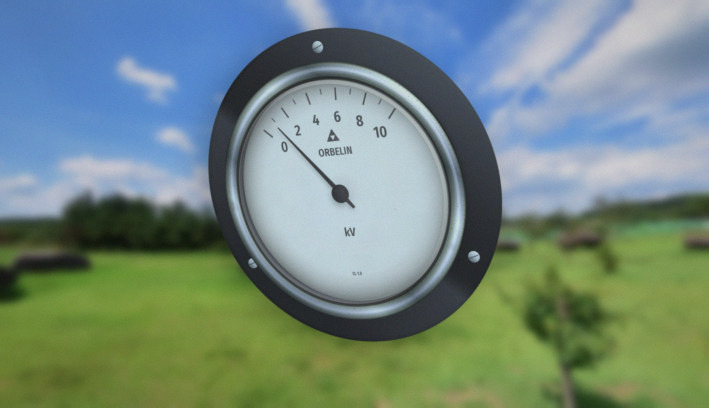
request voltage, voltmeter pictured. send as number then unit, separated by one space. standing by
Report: 1 kV
